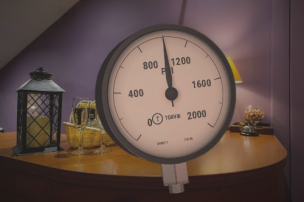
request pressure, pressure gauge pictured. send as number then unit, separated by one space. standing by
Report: 1000 psi
